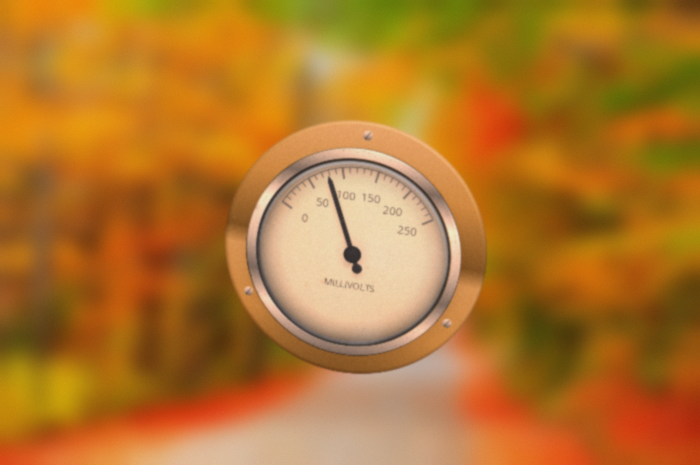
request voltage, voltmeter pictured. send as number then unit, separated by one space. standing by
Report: 80 mV
